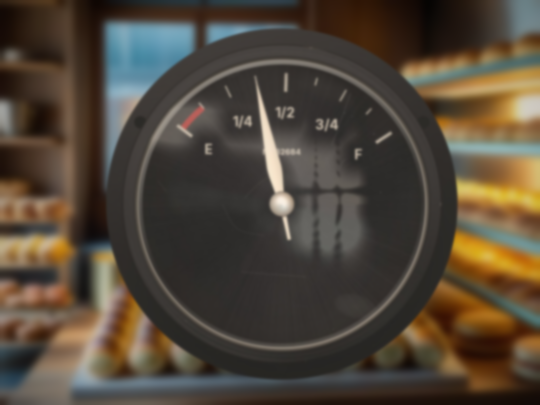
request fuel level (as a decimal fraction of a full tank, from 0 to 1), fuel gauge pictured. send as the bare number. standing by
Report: 0.375
